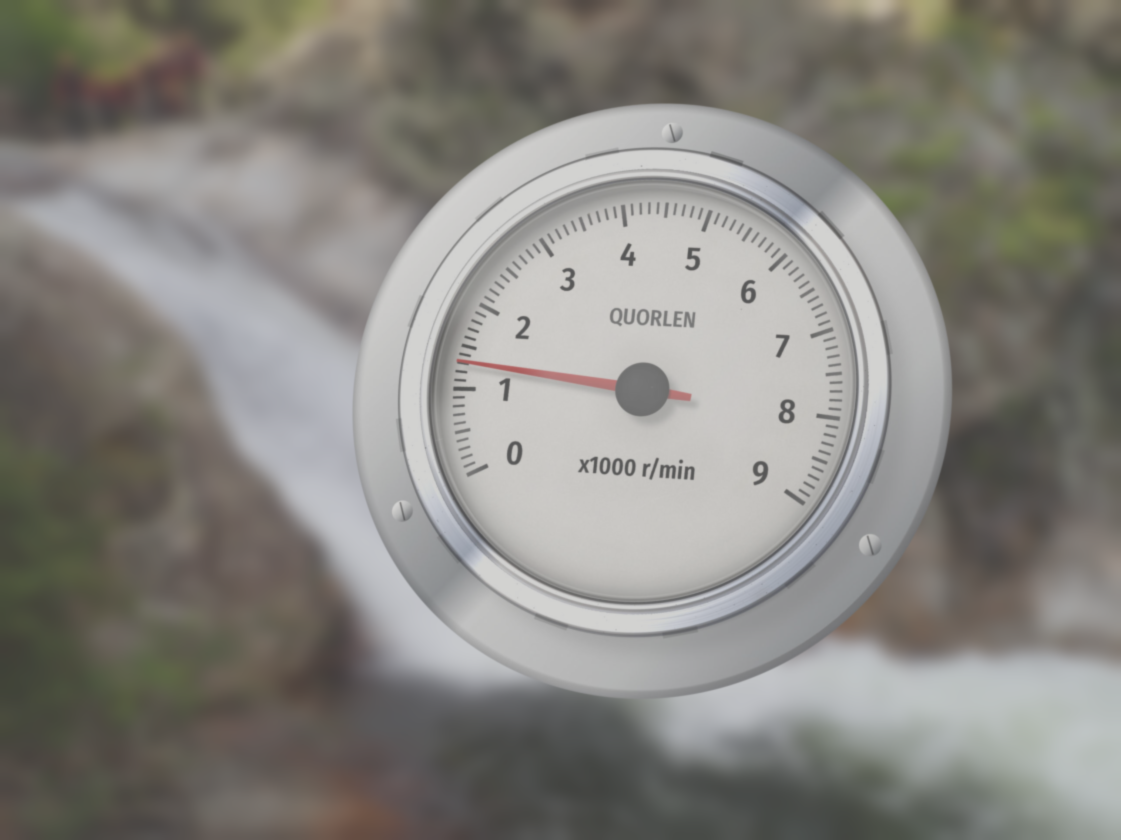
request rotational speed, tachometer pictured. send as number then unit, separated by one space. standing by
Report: 1300 rpm
